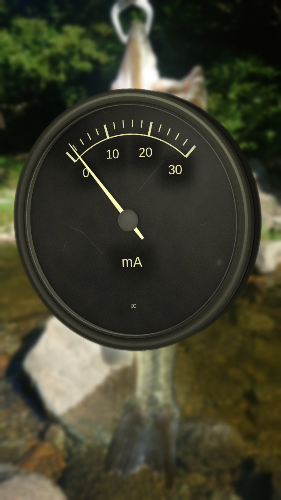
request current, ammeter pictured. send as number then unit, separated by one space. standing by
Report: 2 mA
